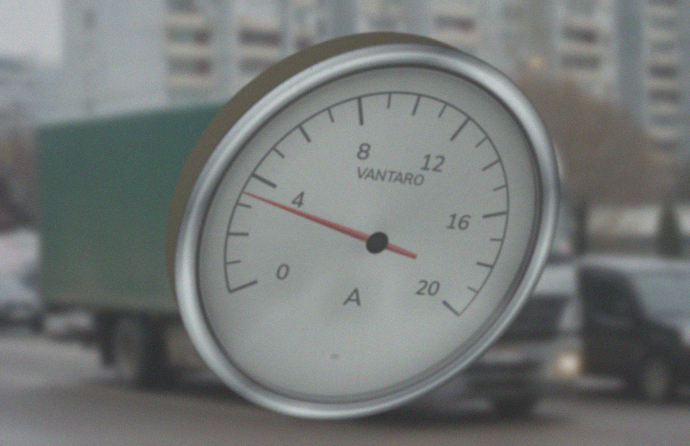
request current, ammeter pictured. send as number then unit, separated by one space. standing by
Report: 3.5 A
